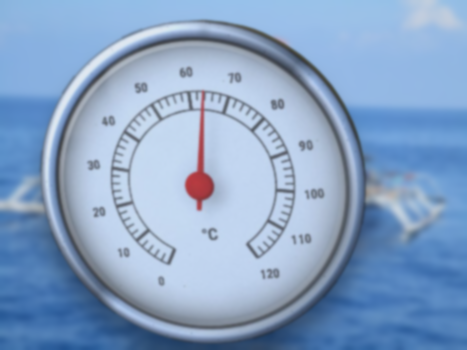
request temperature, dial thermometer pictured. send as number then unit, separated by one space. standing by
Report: 64 °C
